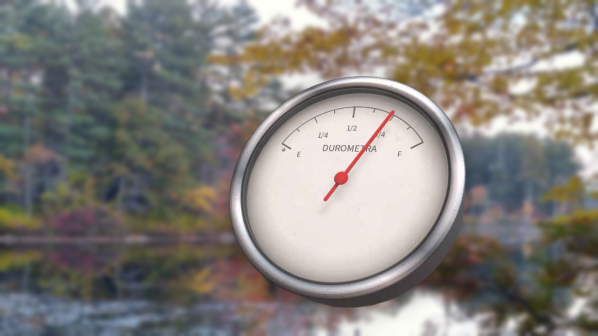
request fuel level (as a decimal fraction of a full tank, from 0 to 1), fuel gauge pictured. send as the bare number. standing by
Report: 0.75
